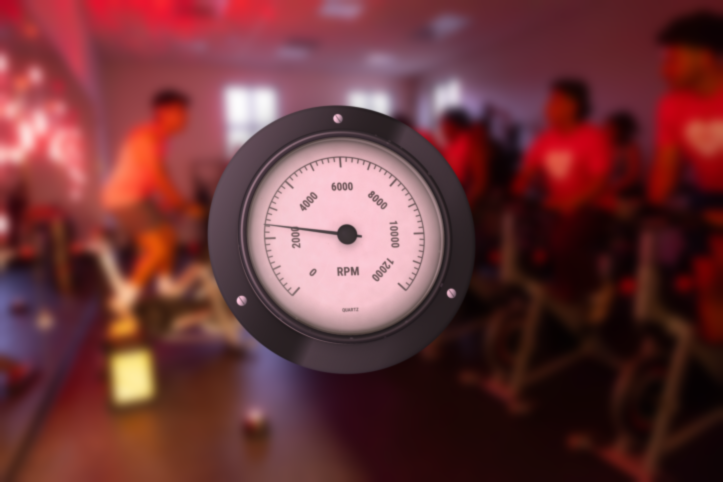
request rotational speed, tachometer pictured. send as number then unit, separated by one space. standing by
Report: 2400 rpm
